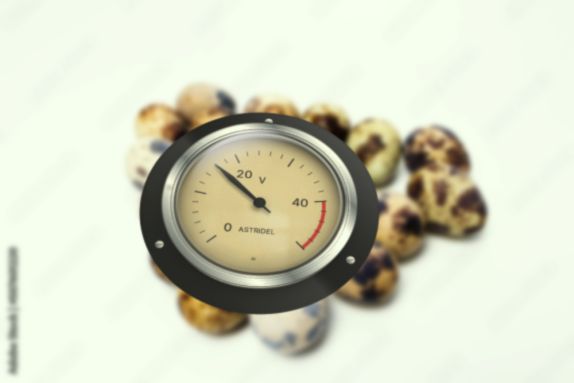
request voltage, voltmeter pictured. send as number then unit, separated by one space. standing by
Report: 16 V
